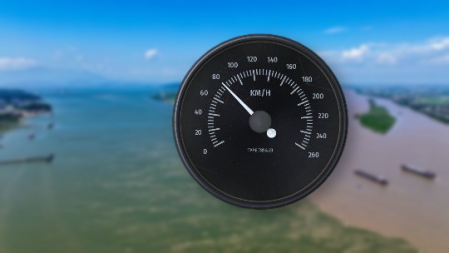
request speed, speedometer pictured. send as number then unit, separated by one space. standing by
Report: 80 km/h
